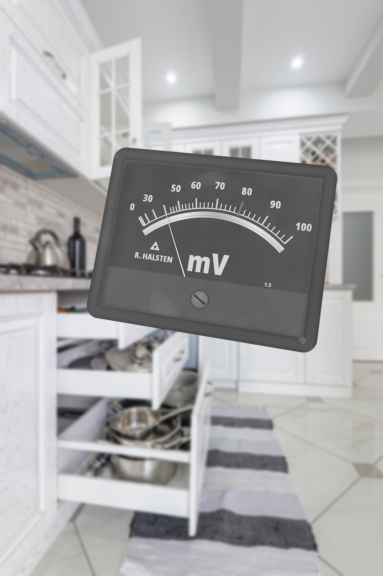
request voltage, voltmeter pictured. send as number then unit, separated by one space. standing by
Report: 40 mV
